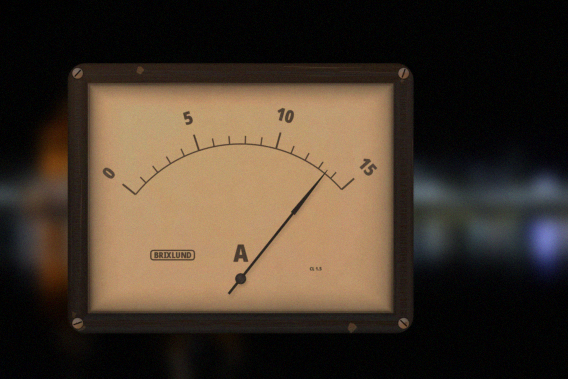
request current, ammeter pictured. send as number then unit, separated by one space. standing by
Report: 13.5 A
